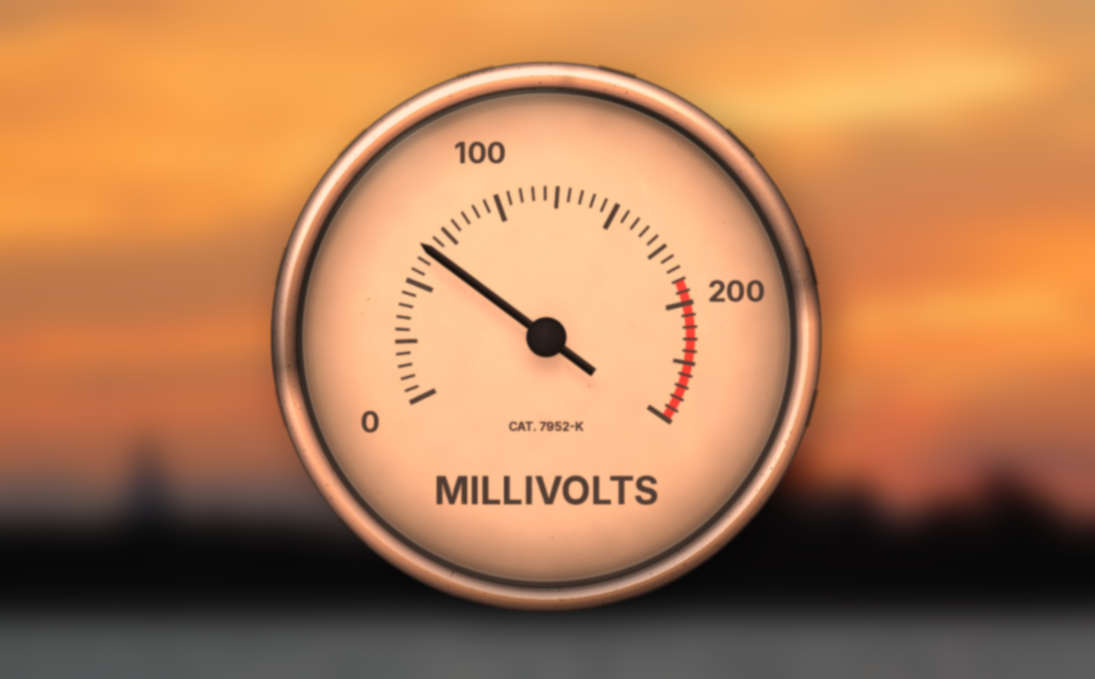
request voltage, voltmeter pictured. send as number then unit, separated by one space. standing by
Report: 65 mV
